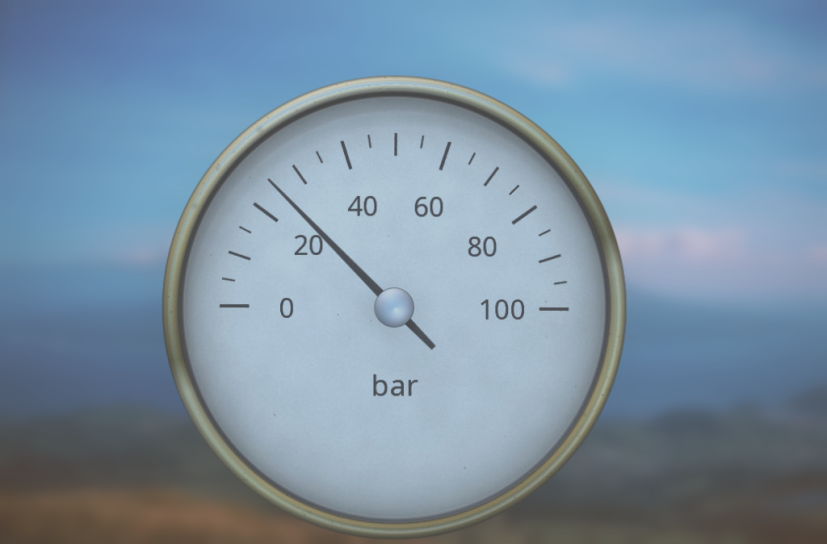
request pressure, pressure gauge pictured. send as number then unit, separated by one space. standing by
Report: 25 bar
